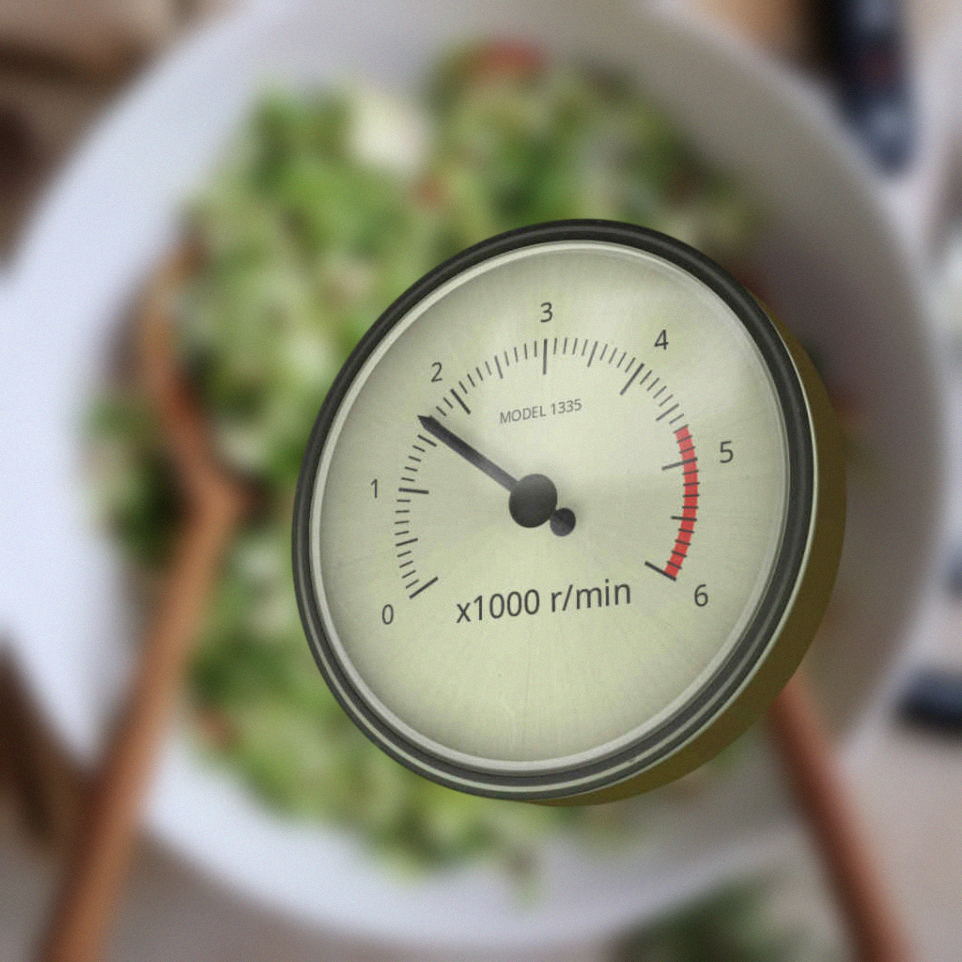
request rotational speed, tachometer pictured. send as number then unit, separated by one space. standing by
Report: 1650 rpm
